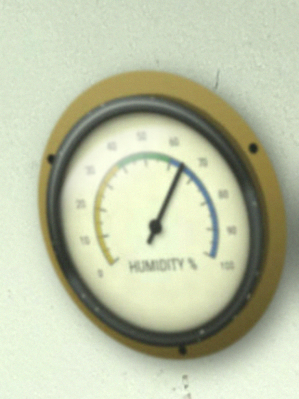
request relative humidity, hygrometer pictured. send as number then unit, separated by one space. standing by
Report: 65 %
